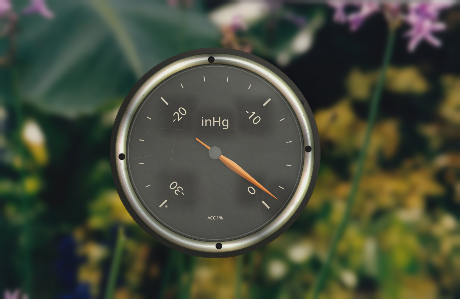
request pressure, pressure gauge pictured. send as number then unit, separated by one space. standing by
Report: -1 inHg
